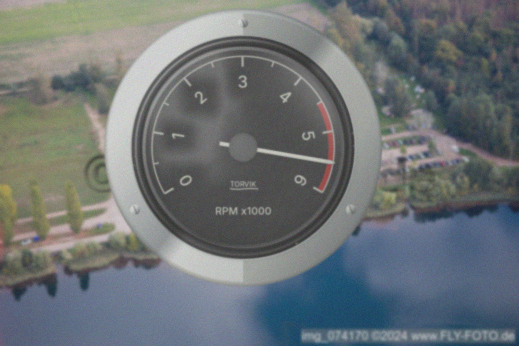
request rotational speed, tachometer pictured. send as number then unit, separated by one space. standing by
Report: 5500 rpm
